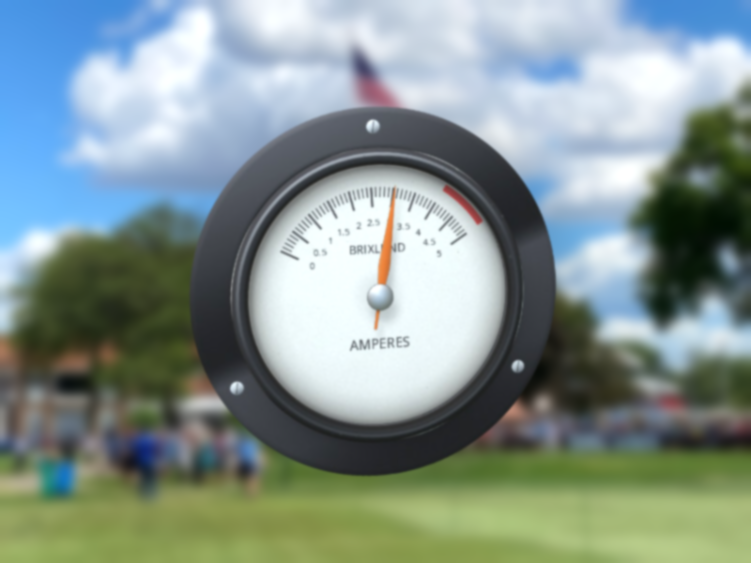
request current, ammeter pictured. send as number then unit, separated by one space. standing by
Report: 3 A
